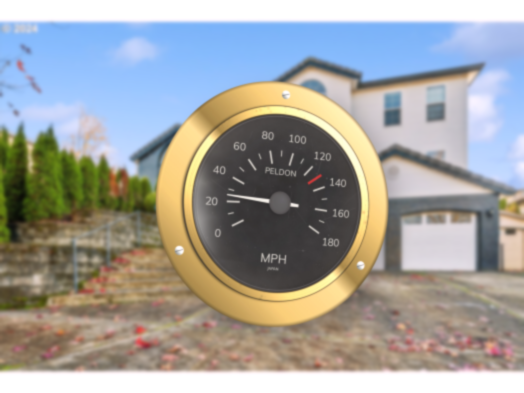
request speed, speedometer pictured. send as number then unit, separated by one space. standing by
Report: 25 mph
